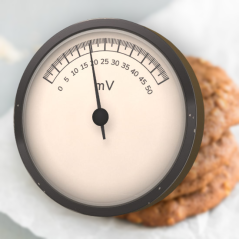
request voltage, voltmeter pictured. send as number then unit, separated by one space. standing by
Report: 20 mV
